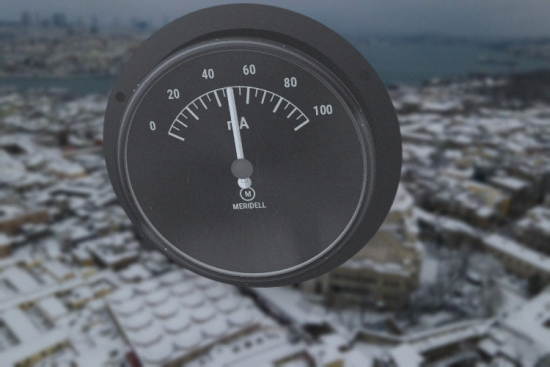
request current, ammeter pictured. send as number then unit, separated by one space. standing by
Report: 50 mA
